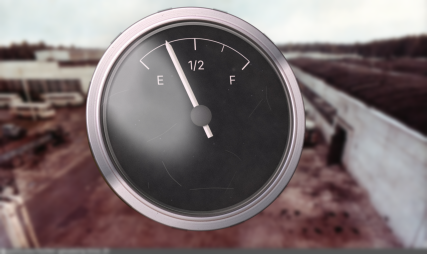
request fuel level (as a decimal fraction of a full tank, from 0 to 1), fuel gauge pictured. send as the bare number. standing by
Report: 0.25
